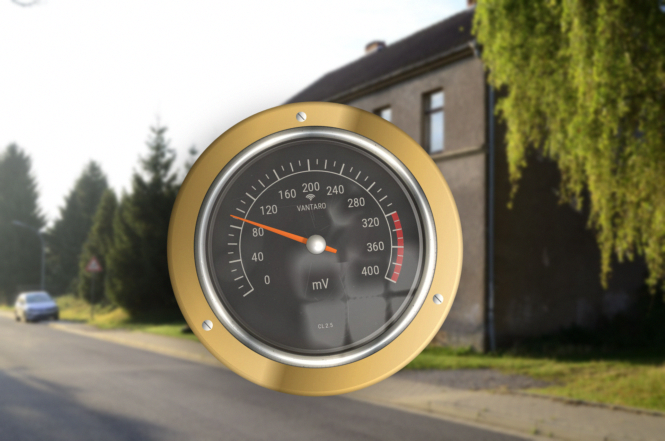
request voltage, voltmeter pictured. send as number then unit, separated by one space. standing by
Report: 90 mV
